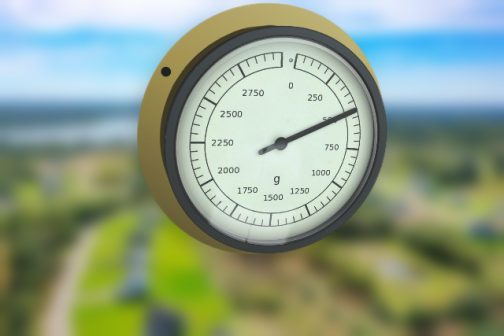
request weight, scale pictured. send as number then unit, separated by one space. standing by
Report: 500 g
